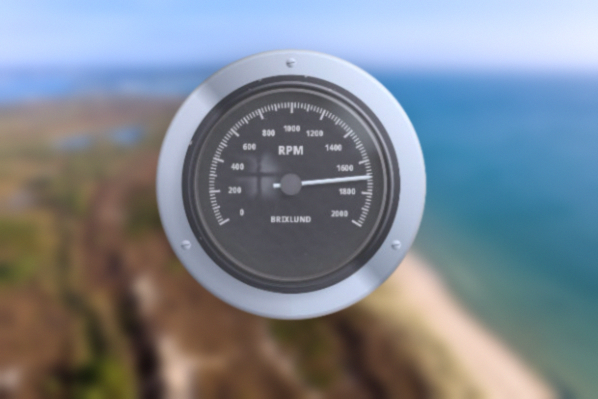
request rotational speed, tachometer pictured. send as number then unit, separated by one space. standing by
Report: 1700 rpm
